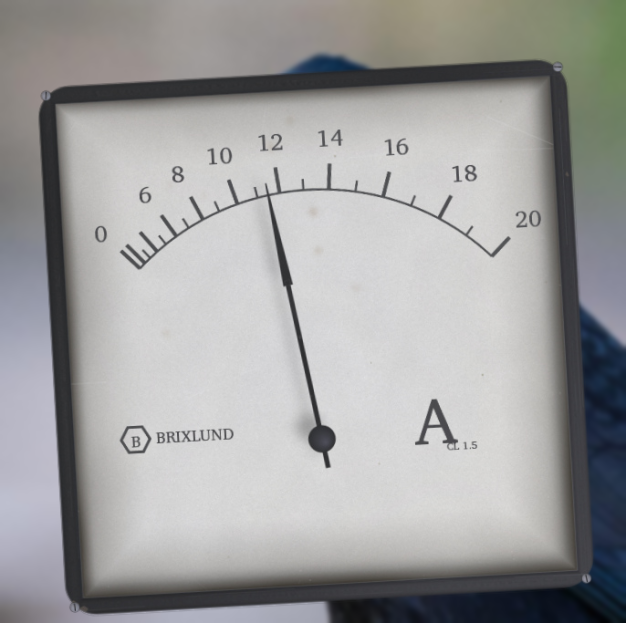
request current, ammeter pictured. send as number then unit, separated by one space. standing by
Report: 11.5 A
